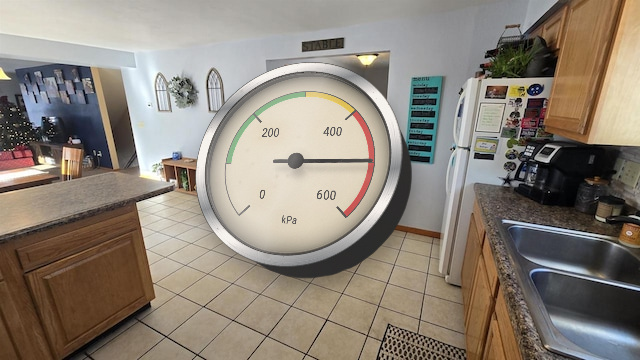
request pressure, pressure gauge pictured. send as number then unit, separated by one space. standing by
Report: 500 kPa
